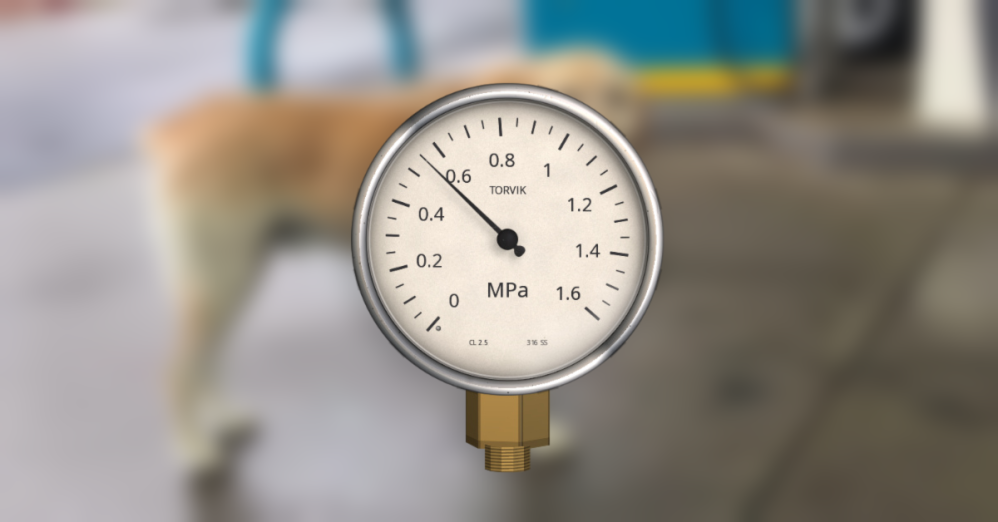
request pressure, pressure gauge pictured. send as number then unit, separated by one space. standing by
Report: 0.55 MPa
